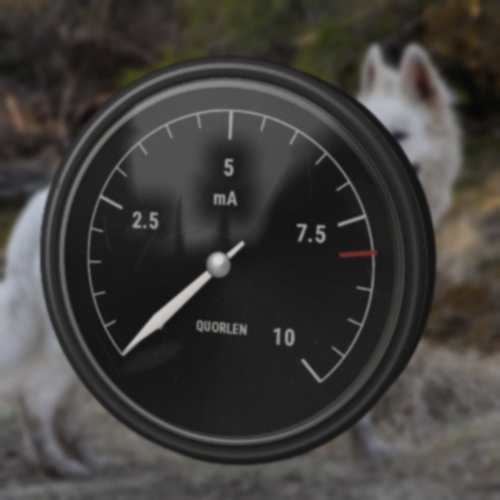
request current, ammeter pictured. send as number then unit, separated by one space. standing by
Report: 0 mA
